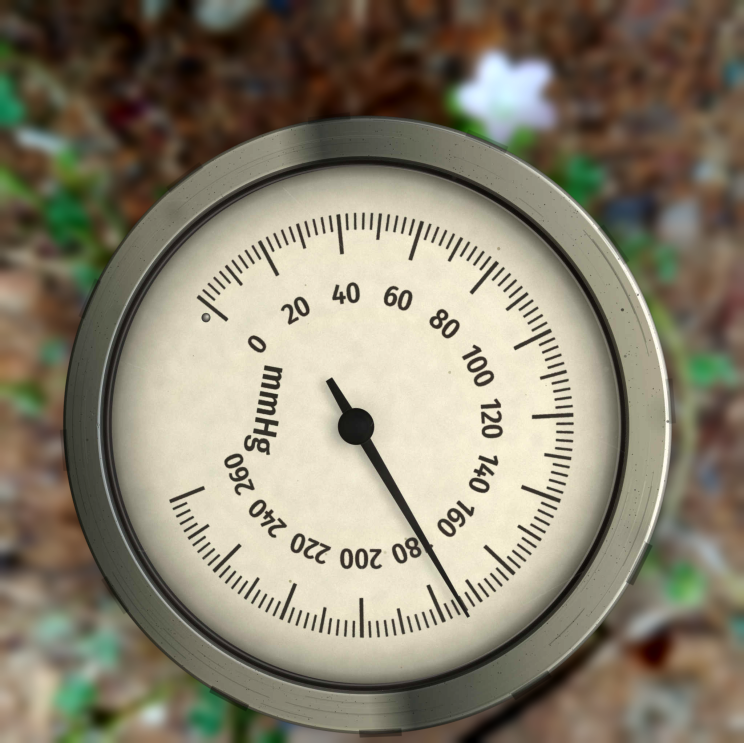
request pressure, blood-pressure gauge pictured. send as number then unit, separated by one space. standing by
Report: 174 mmHg
